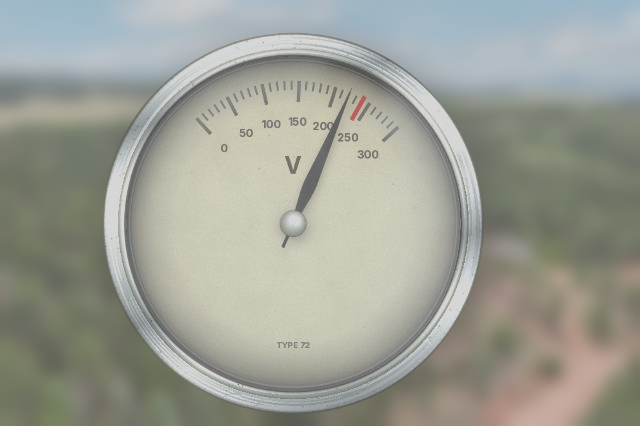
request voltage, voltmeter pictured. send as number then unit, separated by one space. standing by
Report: 220 V
